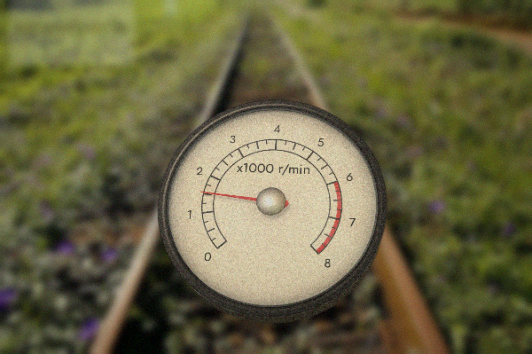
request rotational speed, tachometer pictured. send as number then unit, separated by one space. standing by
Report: 1500 rpm
